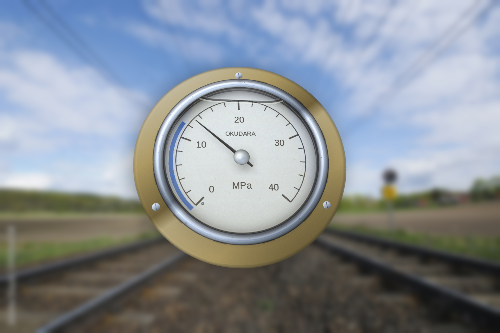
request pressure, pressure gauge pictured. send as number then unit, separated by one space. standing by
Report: 13 MPa
